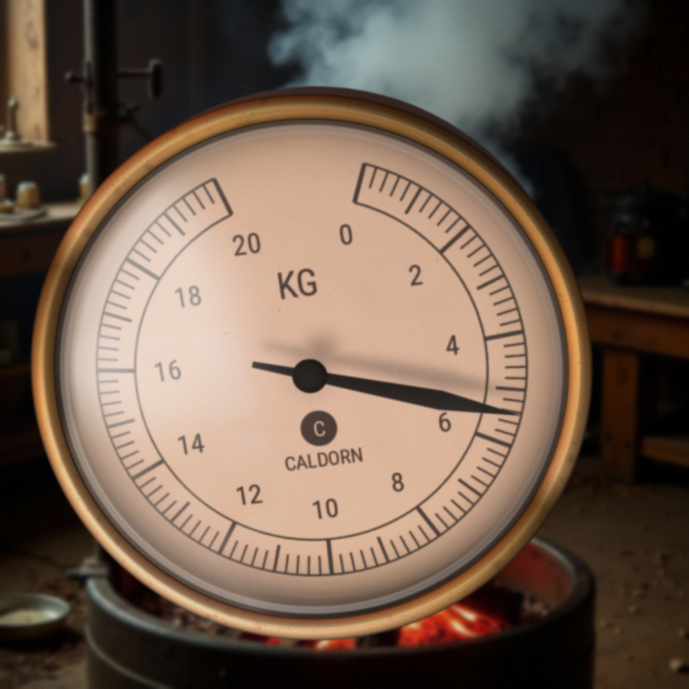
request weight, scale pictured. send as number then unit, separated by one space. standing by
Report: 5.4 kg
